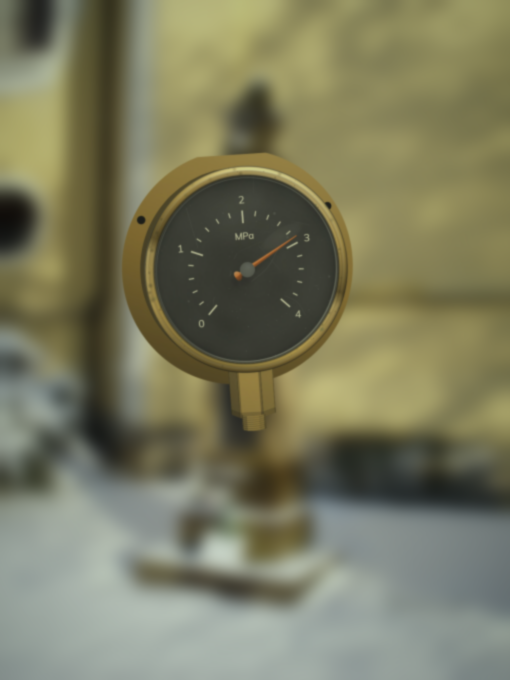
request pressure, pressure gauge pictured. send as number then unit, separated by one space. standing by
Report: 2.9 MPa
